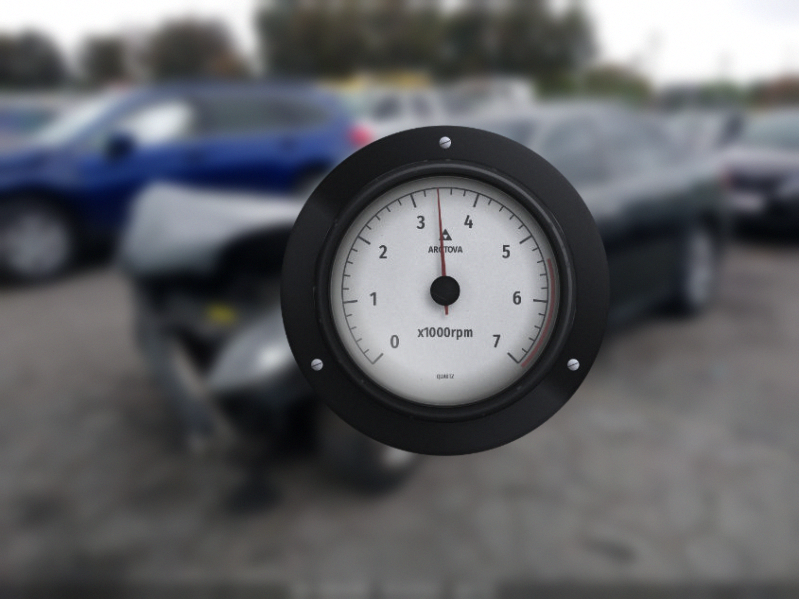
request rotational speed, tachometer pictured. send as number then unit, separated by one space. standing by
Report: 3400 rpm
